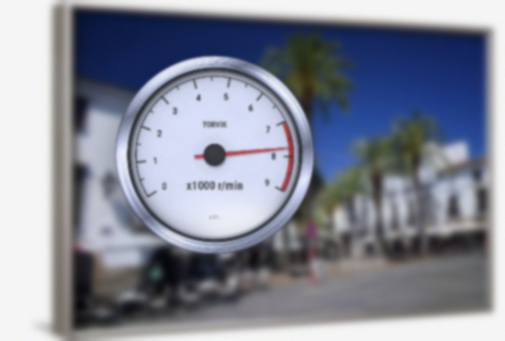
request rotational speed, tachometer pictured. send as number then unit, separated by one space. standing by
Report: 7750 rpm
